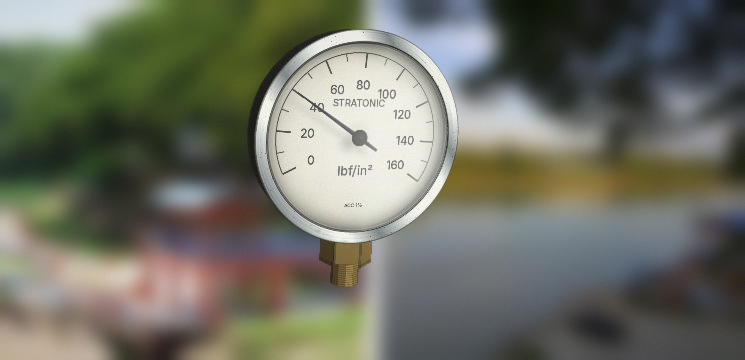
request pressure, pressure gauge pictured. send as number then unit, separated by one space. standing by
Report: 40 psi
